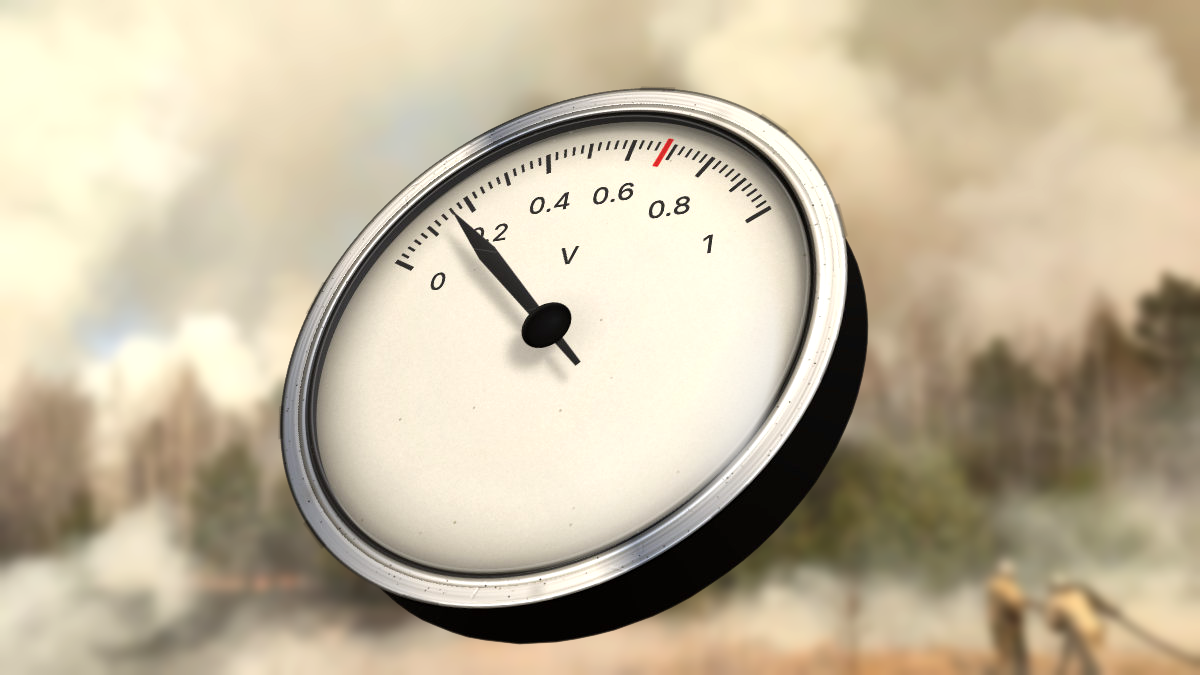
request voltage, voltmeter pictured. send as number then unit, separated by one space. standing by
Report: 0.16 V
